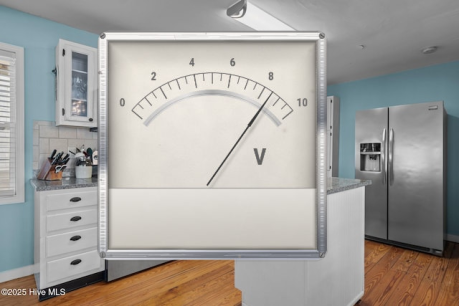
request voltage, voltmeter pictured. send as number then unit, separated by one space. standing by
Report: 8.5 V
